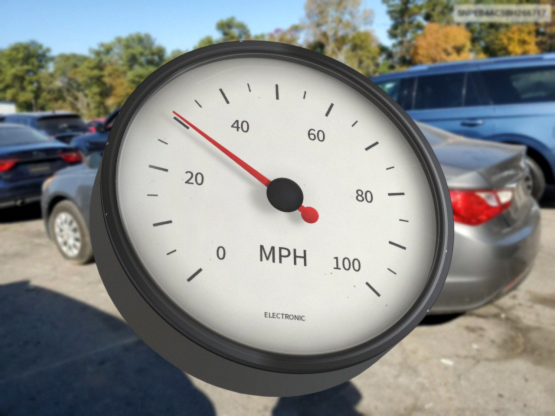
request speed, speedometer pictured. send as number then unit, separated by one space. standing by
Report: 30 mph
